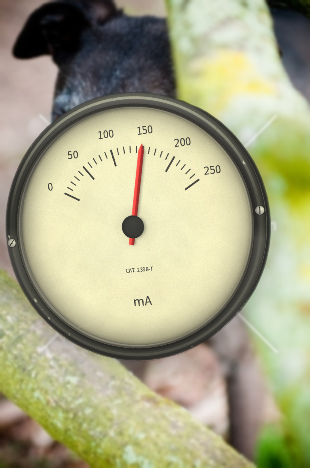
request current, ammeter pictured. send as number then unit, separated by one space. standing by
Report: 150 mA
